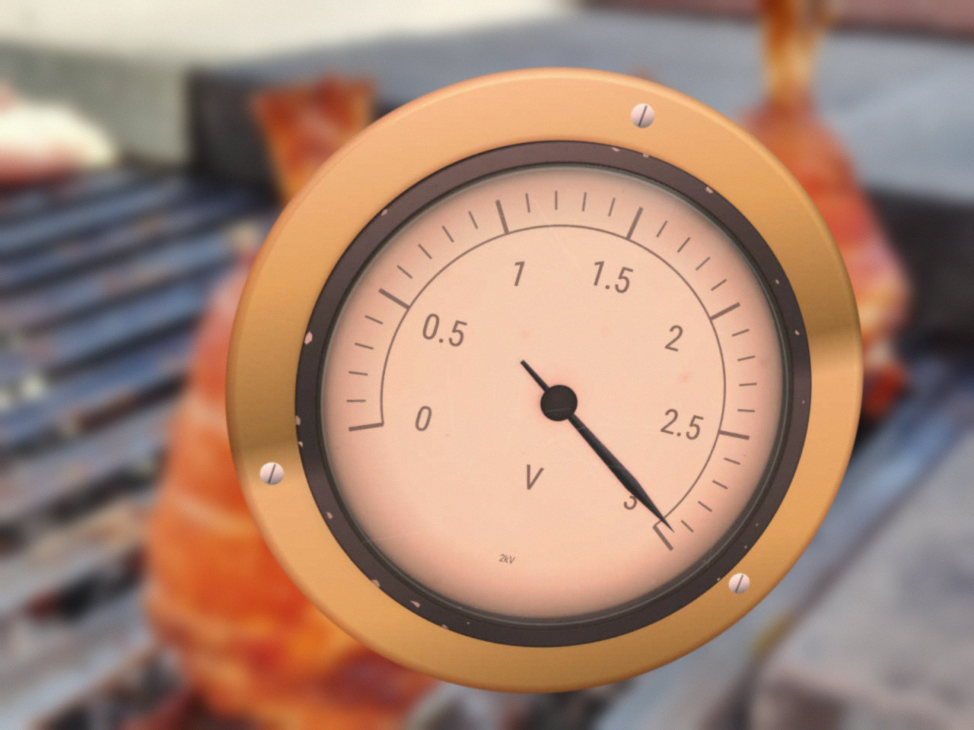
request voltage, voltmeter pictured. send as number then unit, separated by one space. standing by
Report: 2.95 V
